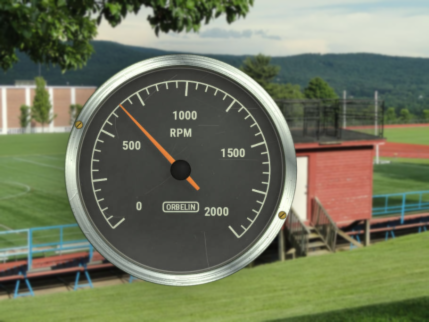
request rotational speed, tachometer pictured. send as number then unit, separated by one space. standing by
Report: 650 rpm
